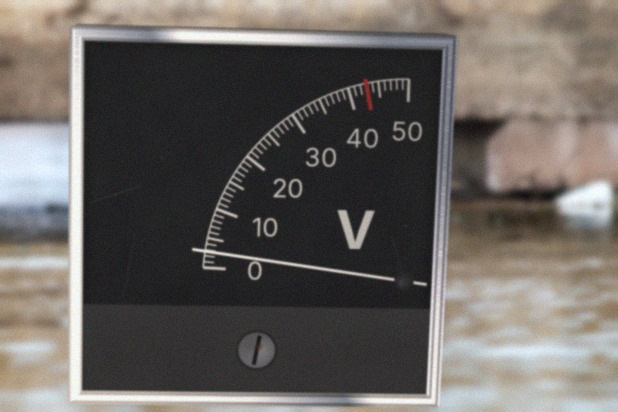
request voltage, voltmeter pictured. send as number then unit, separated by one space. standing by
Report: 3 V
